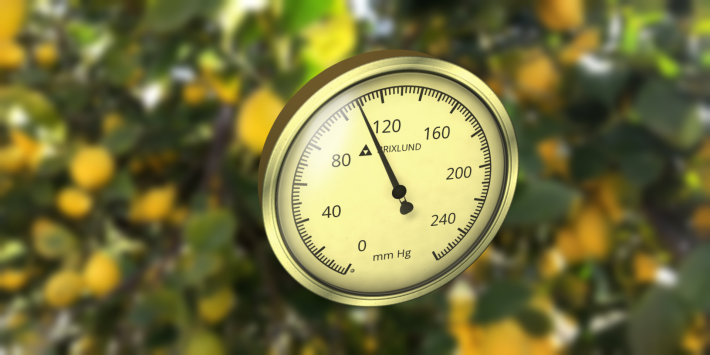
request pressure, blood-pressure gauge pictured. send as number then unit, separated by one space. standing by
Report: 108 mmHg
